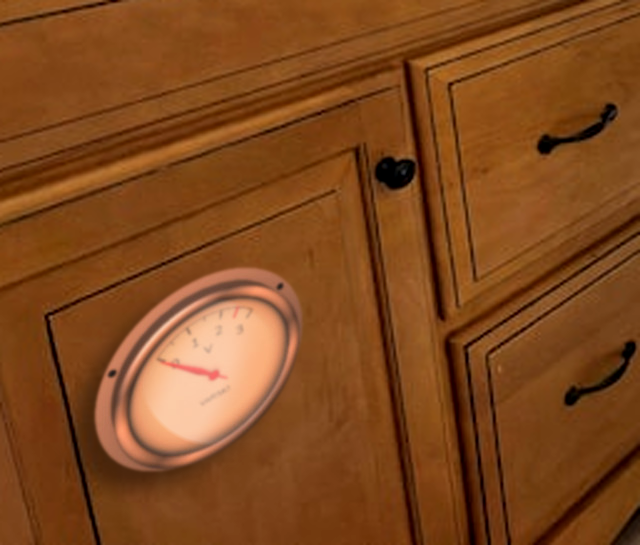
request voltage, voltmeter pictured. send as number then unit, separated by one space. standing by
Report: 0 V
